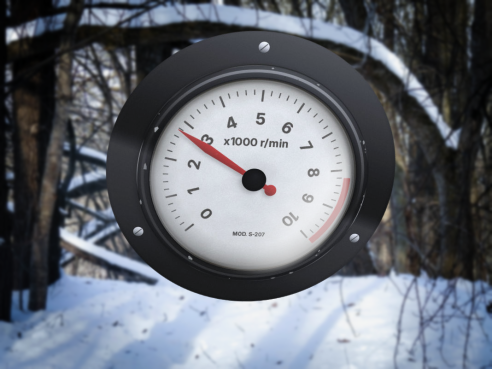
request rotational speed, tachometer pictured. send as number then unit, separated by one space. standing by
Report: 2800 rpm
